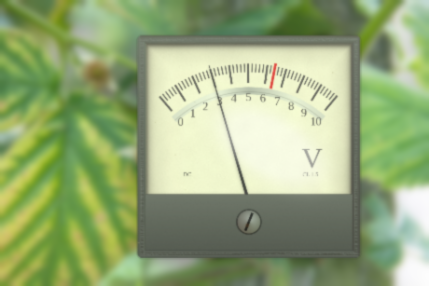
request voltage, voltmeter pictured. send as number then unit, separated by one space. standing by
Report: 3 V
